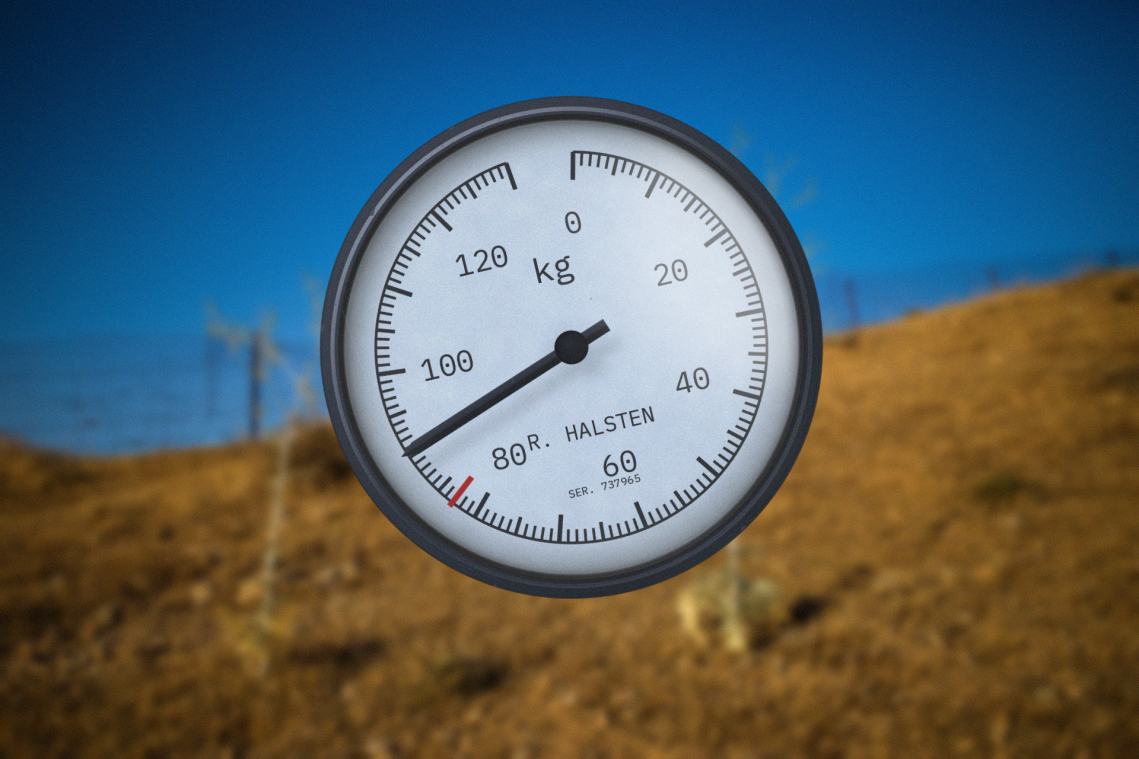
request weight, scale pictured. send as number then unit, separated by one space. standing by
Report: 90.5 kg
